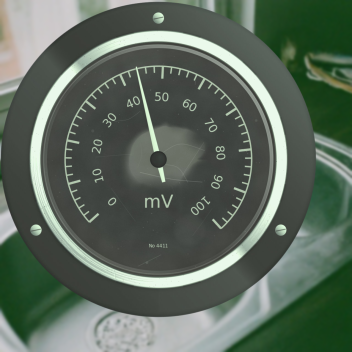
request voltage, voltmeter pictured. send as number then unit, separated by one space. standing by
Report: 44 mV
